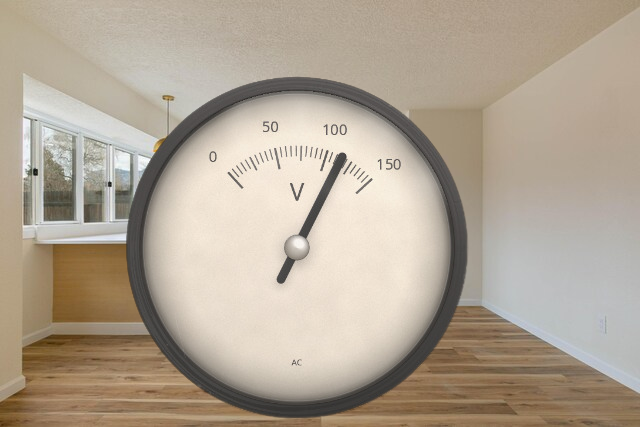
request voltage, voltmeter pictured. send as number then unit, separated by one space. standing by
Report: 115 V
